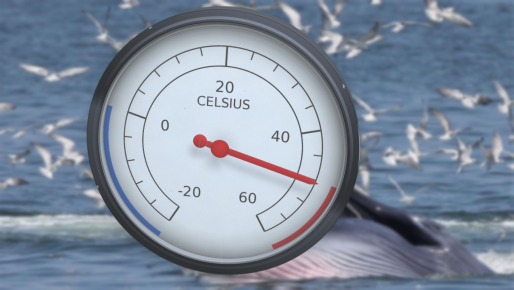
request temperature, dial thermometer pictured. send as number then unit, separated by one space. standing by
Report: 48 °C
